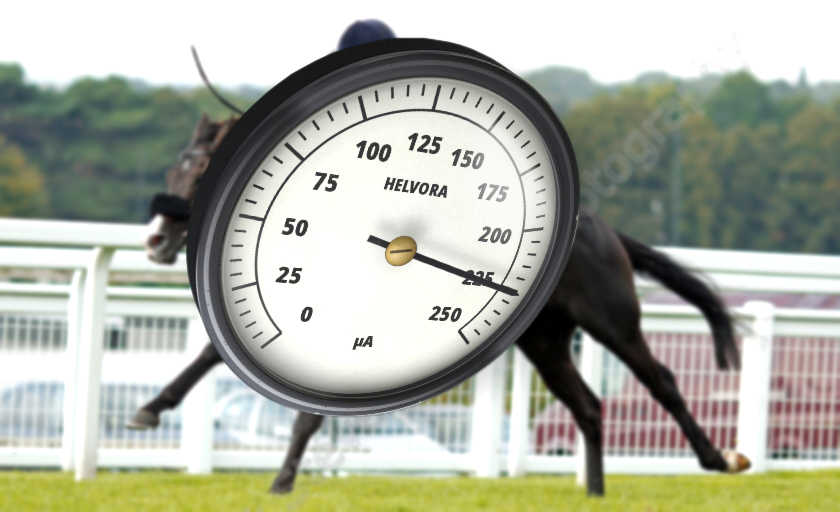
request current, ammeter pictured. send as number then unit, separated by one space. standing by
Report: 225 µA
